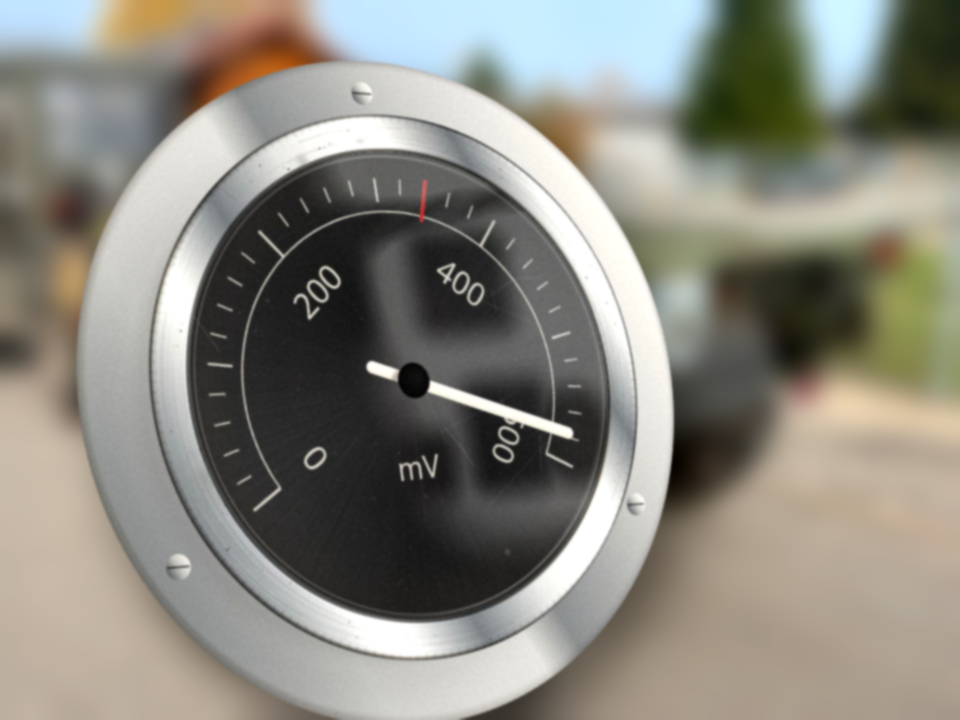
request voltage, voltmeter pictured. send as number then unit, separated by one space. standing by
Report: 580 mV
